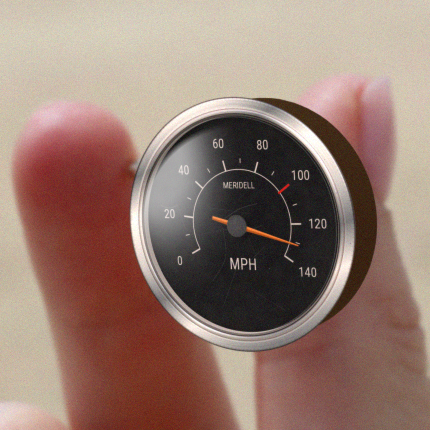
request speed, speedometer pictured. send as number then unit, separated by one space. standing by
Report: 130 mph
